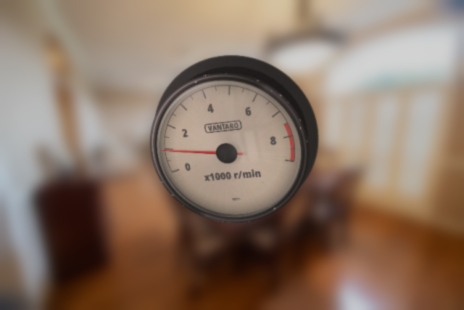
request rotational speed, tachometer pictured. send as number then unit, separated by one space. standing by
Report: 1000 rpm
